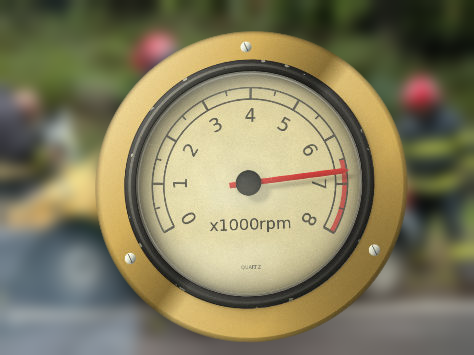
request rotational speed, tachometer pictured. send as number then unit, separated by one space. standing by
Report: 6750 rpm
